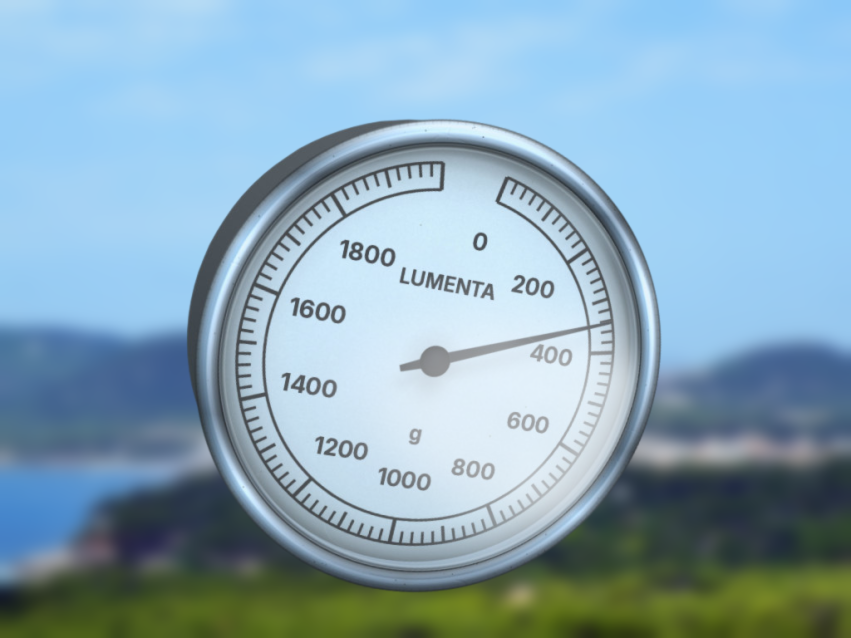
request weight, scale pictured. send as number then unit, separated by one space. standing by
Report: 340 g
